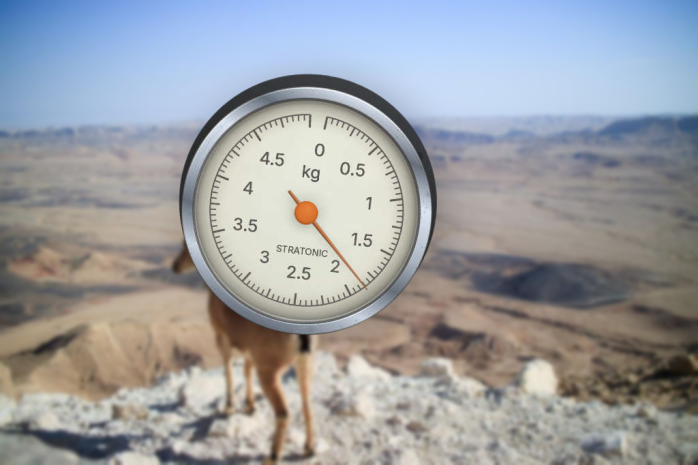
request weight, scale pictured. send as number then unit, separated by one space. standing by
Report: 1.85 kg
